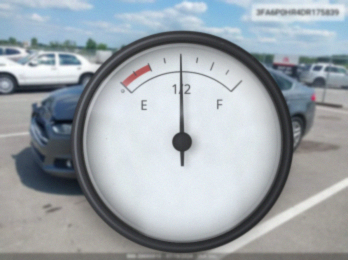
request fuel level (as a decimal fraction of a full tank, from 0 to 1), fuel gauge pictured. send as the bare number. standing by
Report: 0.5
